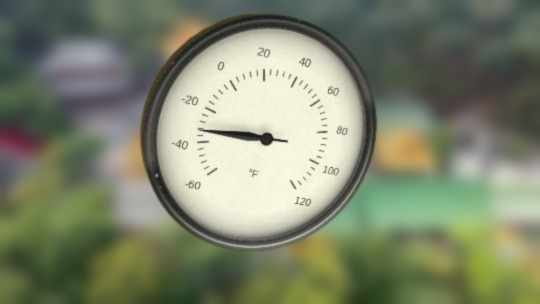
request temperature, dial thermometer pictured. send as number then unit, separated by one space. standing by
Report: -32 °F
